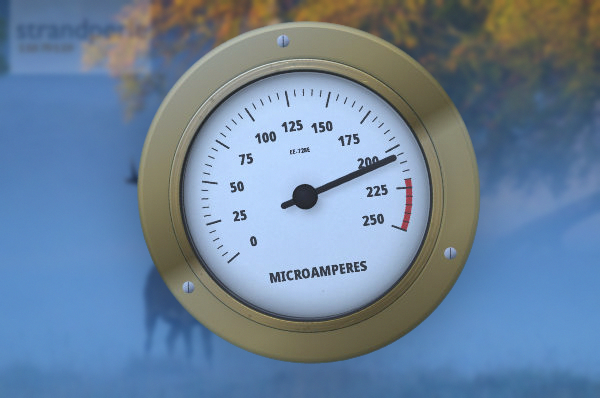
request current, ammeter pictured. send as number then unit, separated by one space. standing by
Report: 205 µA
